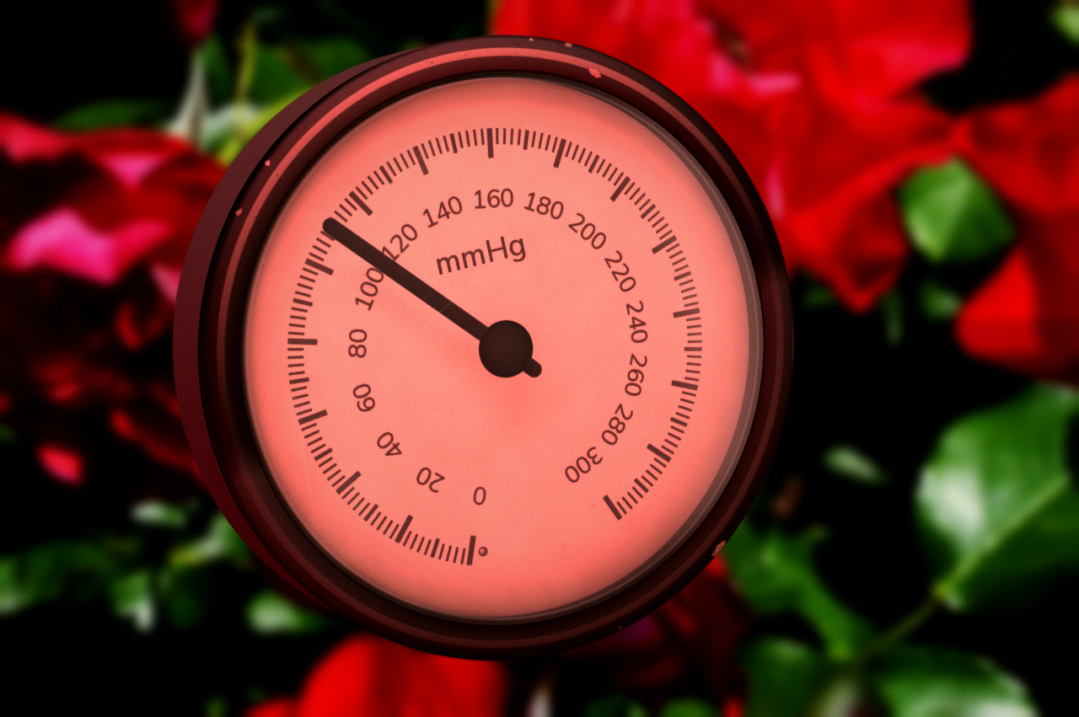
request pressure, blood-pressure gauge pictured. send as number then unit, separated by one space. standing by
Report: 110 mmHg
